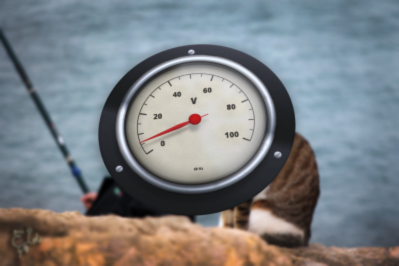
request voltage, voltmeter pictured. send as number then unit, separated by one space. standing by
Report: 5 V
